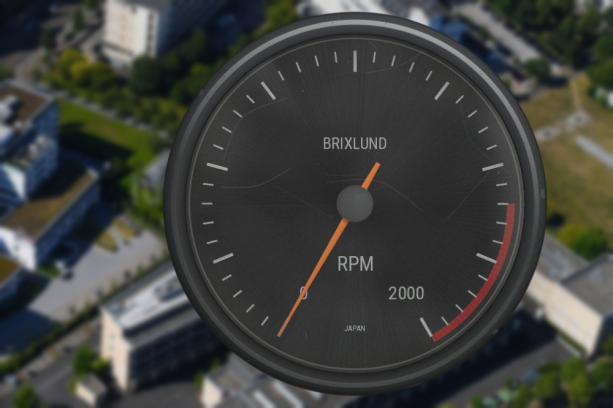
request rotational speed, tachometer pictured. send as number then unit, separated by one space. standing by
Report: 0 rpm
